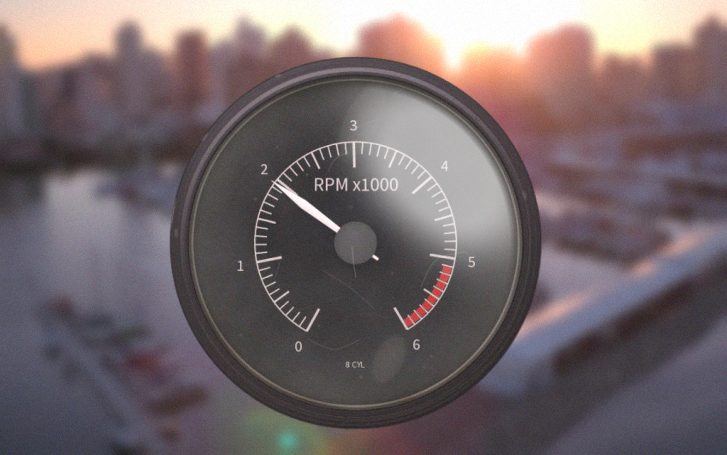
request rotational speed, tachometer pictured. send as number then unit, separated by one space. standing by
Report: 1950 rpm
